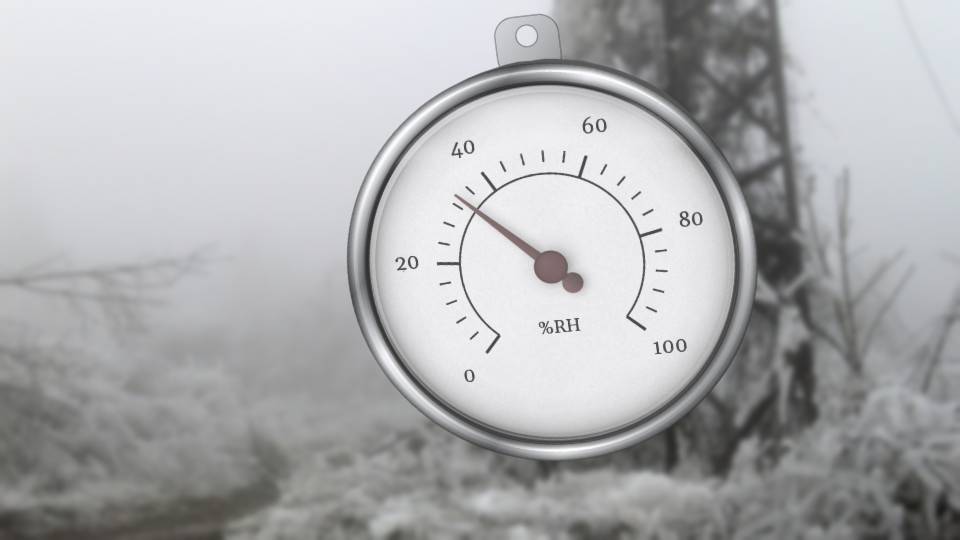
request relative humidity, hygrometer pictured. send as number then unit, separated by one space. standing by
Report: 34 %
